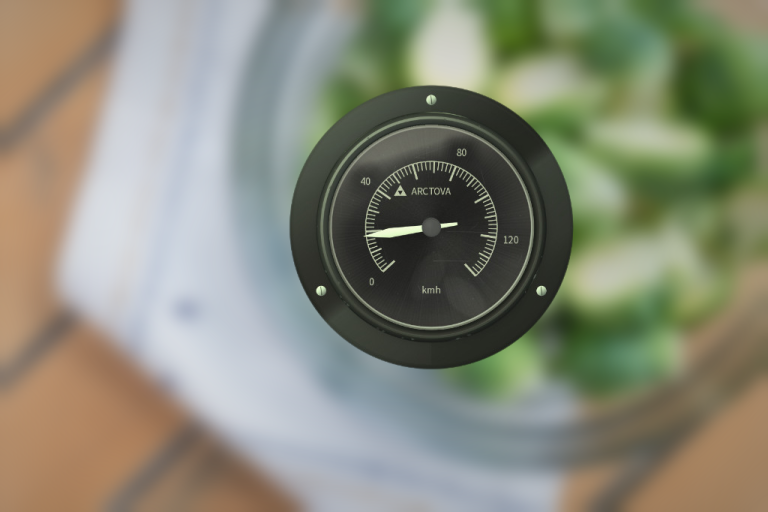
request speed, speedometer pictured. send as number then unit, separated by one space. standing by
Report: 18 km/h
